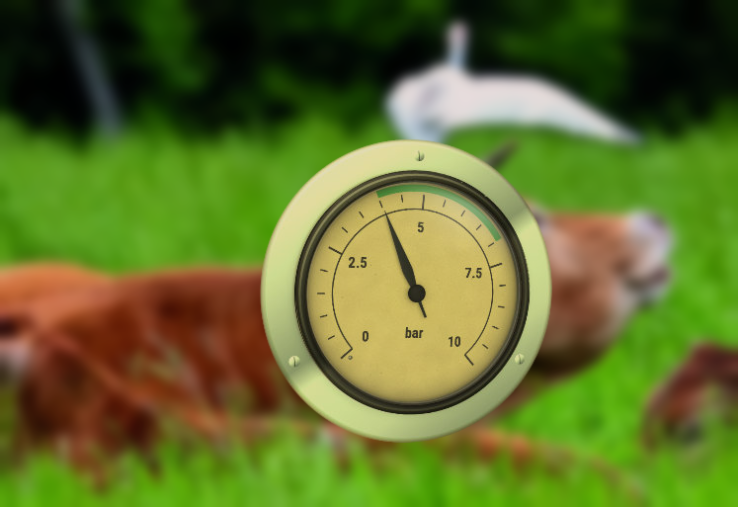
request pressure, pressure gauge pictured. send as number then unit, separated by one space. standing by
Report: 4 bar
